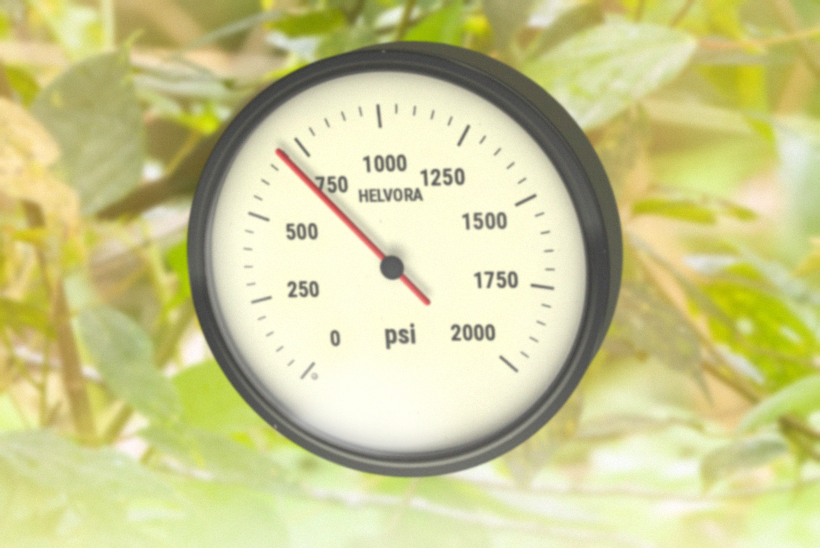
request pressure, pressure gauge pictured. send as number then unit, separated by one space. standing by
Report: 700 psi
